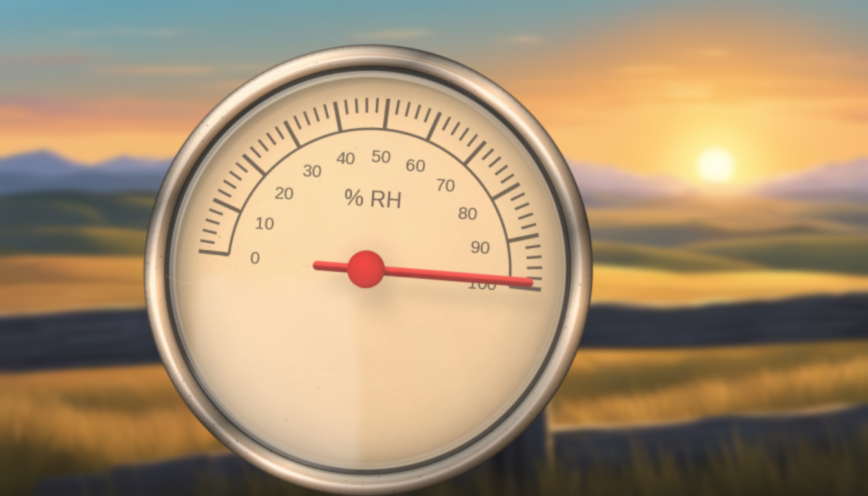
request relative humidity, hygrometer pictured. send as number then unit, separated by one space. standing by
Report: 99 %
